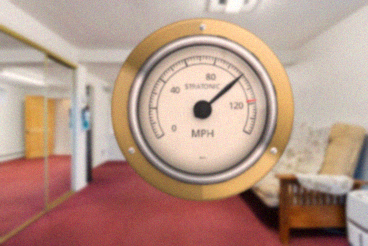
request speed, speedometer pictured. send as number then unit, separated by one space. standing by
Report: 100 mph
